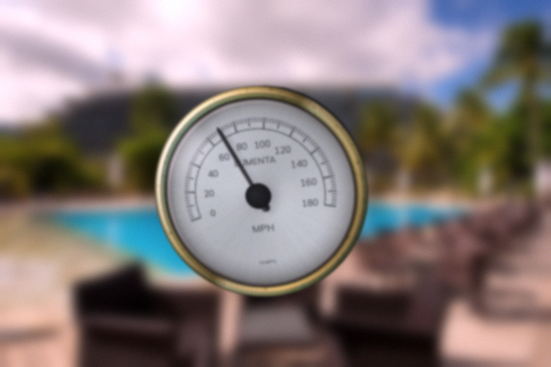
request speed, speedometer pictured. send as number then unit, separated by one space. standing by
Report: 70 mph
